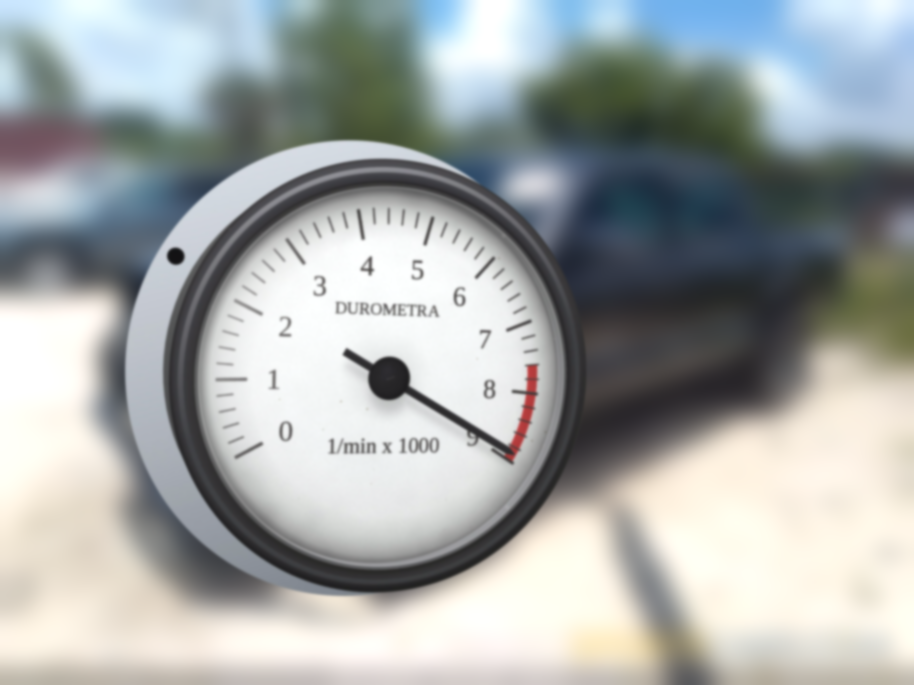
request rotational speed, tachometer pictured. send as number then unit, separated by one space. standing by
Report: 8900 rpm
